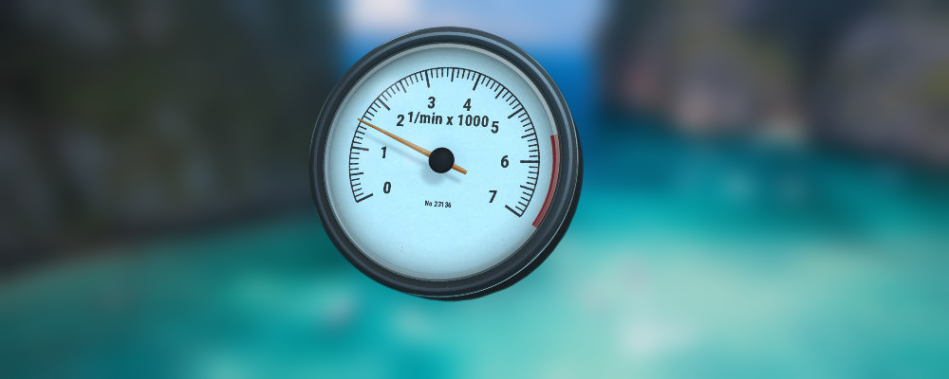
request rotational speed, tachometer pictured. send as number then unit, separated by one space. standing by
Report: 1500 rpm
